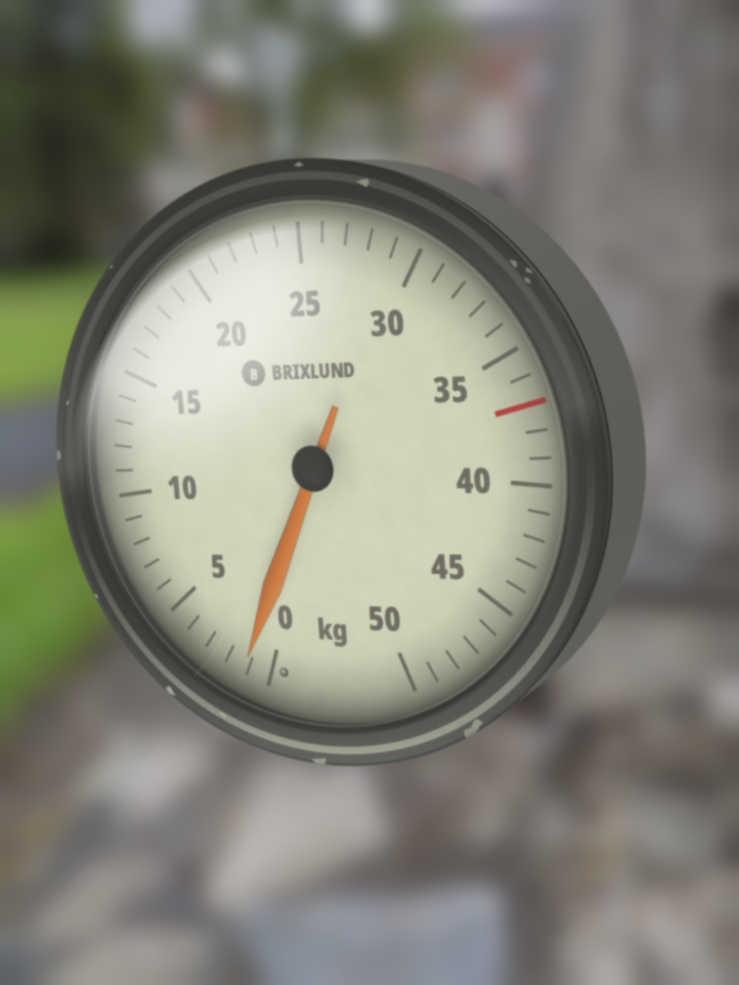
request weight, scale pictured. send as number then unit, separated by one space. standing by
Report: 1 kg
